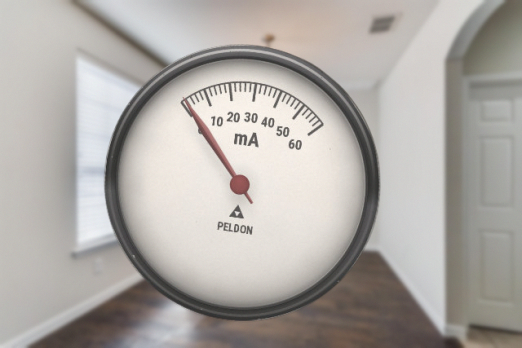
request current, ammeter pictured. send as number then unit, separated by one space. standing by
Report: 2 mA
